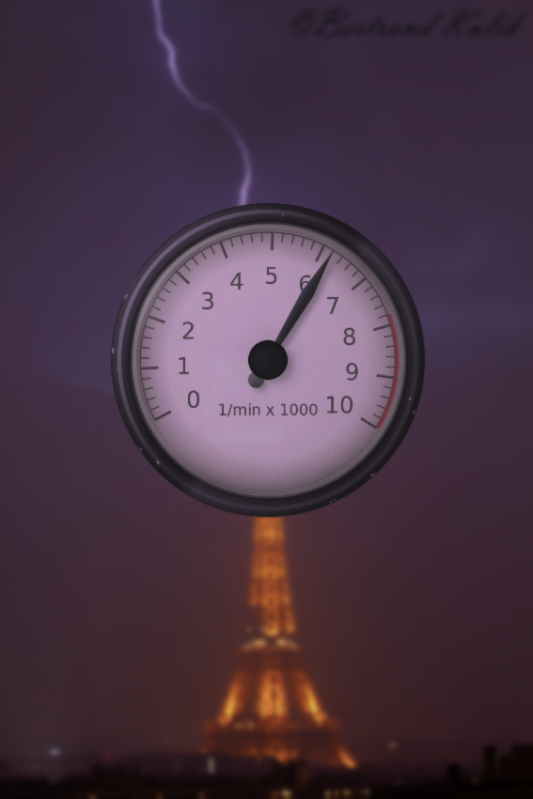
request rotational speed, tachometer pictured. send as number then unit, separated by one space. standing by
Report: 6200 rpm
